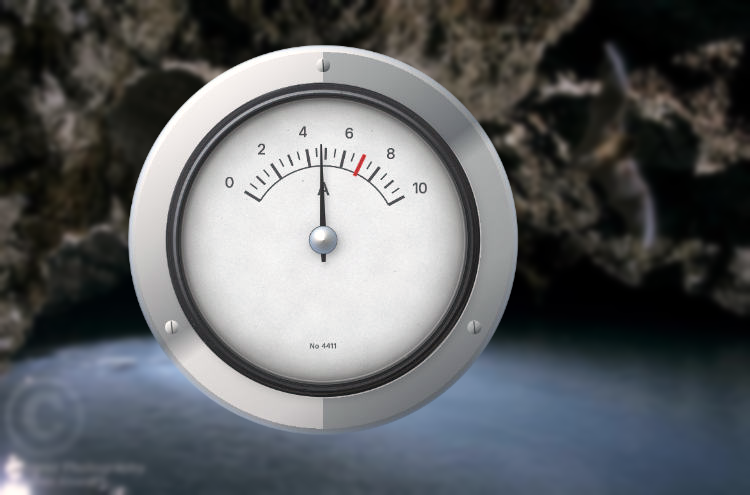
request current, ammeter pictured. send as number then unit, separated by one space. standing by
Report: 4.75 A
